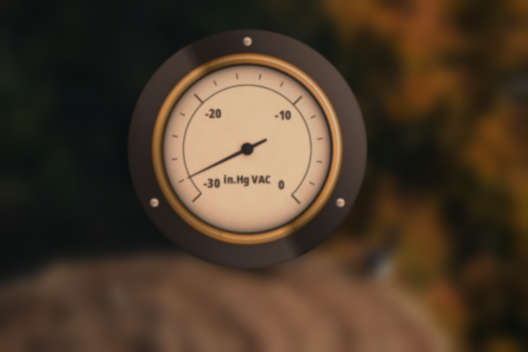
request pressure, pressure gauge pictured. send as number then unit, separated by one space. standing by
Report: -28 inHg
